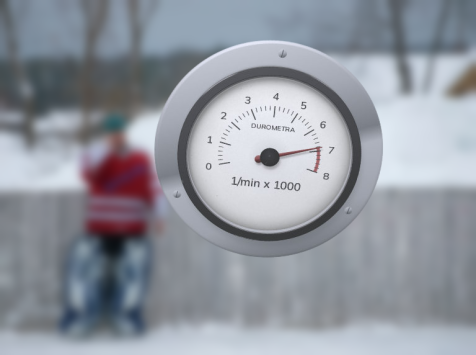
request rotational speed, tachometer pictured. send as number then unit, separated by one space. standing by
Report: 6800 rpm
